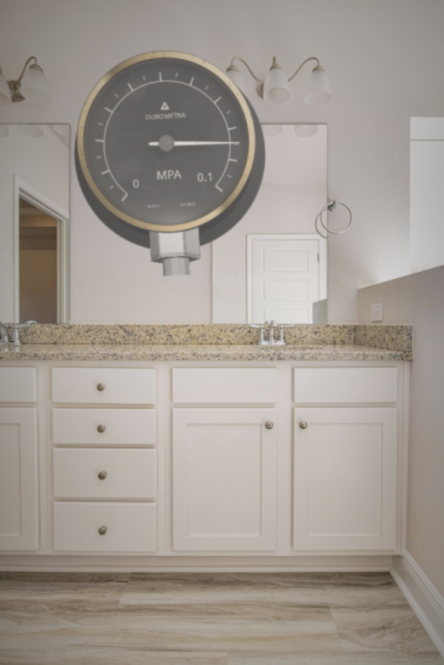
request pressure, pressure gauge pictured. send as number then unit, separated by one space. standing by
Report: 0.085 MPa
